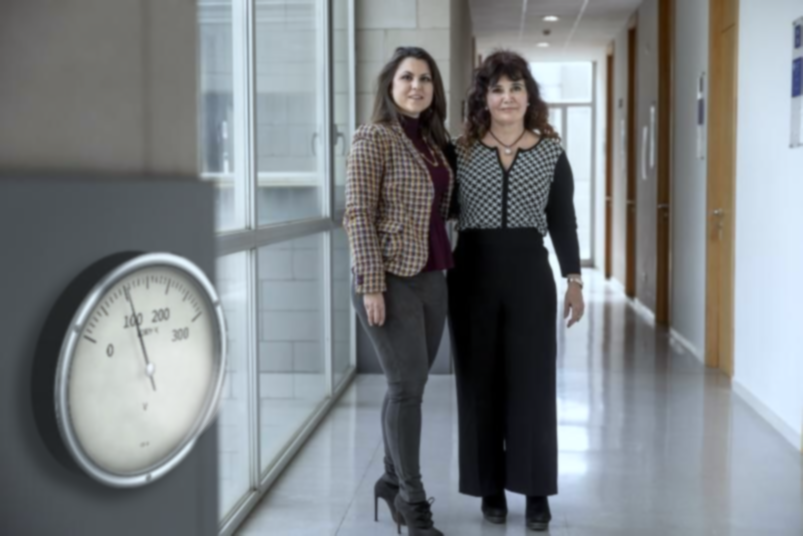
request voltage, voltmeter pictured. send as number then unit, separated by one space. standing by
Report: 100 V
